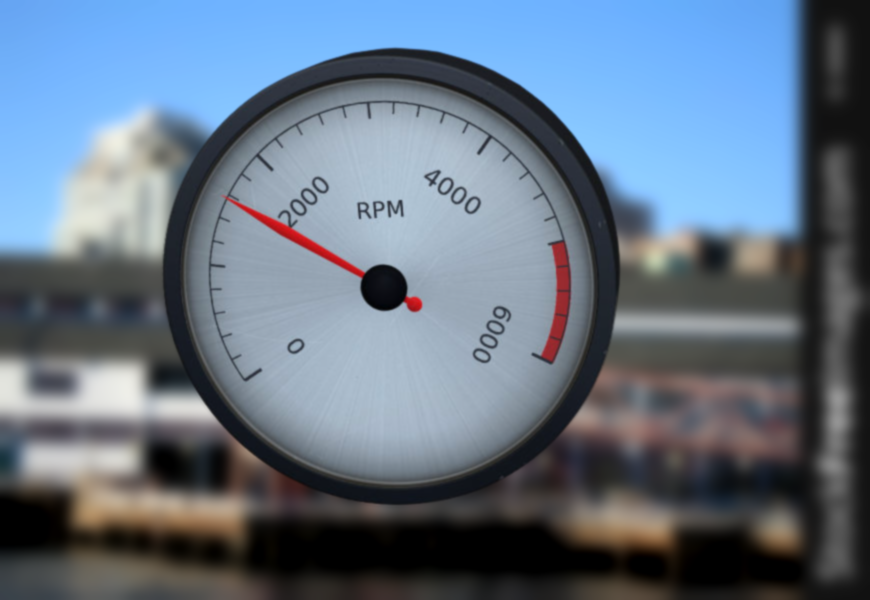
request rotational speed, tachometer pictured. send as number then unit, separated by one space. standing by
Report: 1600 rpm
